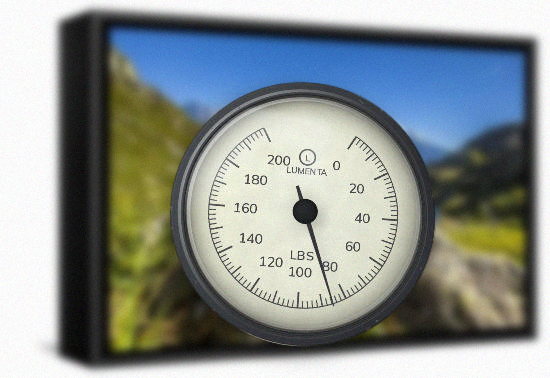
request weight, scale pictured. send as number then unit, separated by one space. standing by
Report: 86 lb
